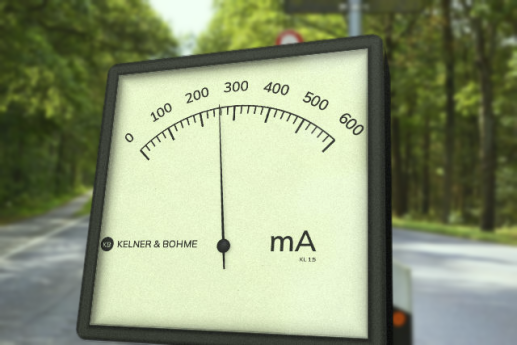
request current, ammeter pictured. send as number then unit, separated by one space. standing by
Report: 260 mA
